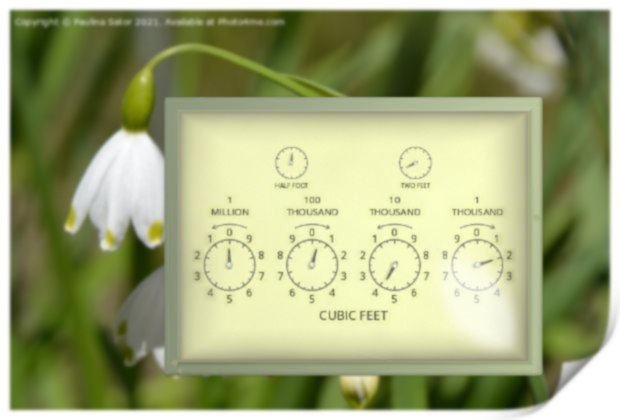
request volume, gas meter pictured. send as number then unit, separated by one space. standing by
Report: 4200 ft³
